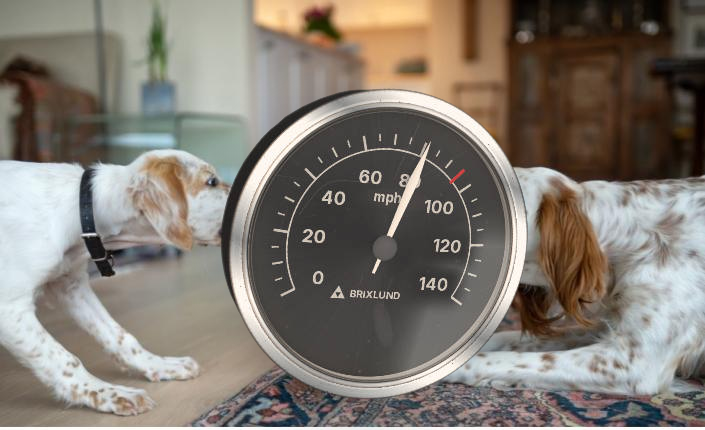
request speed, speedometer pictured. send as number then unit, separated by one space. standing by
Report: 80 mph
